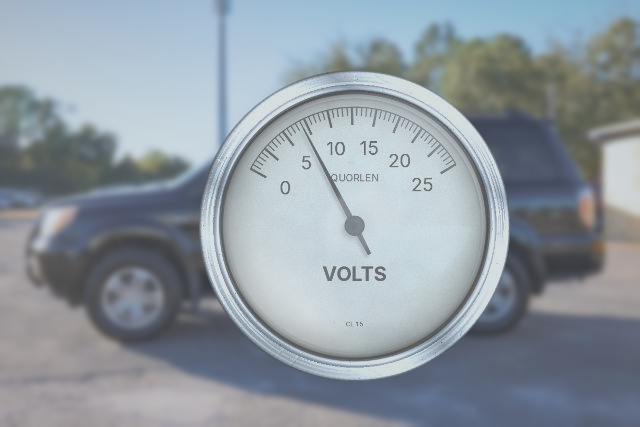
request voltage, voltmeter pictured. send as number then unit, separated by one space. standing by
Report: 7 V
